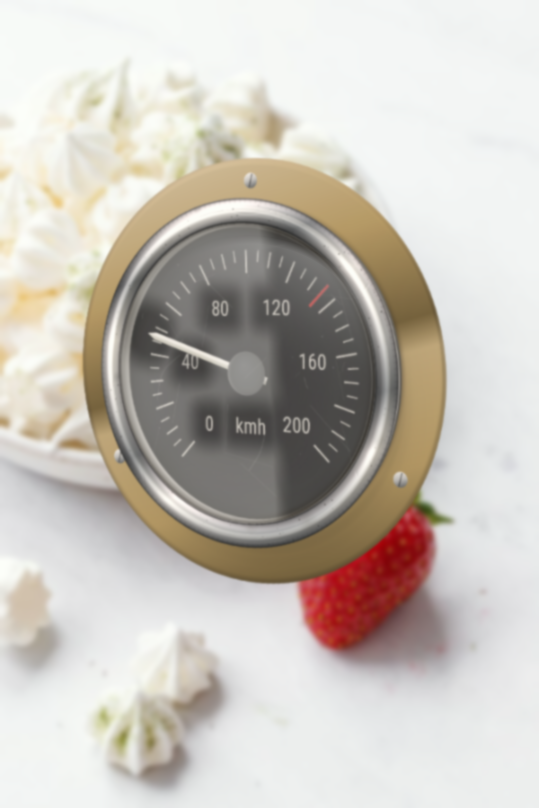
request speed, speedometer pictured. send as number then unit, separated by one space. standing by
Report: 47.5 km/h
